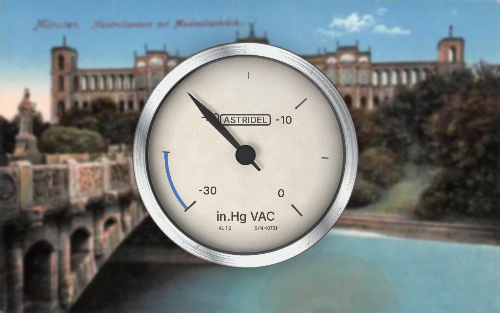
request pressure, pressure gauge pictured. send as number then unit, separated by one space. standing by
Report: -20 inHg
